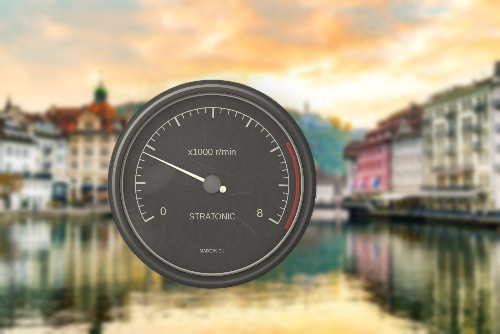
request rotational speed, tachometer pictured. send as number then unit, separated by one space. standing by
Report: 1800 rpm
